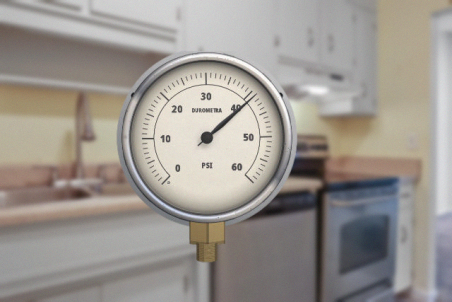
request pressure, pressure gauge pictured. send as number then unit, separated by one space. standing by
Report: 41 psi
